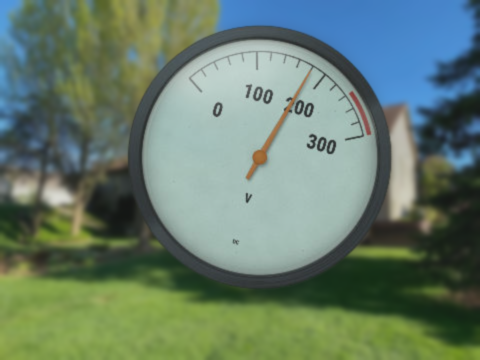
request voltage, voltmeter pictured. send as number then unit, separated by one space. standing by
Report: 180 V
